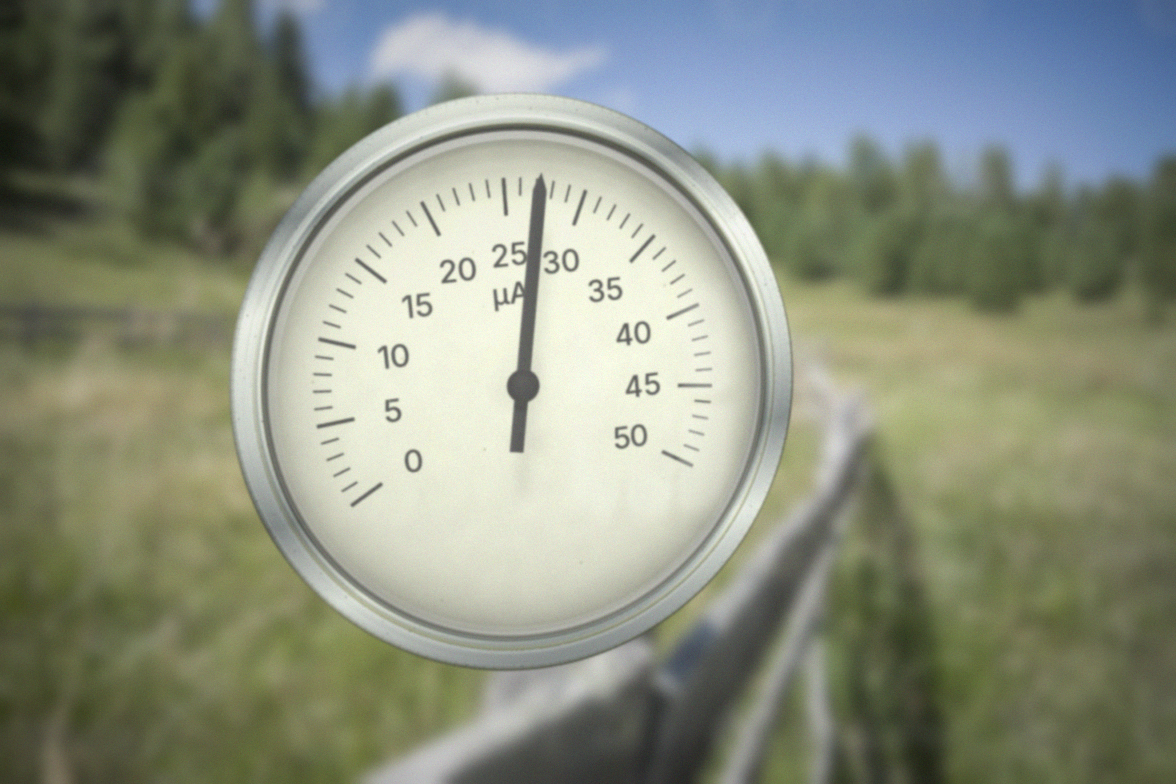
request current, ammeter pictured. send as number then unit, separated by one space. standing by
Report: 27 µA
